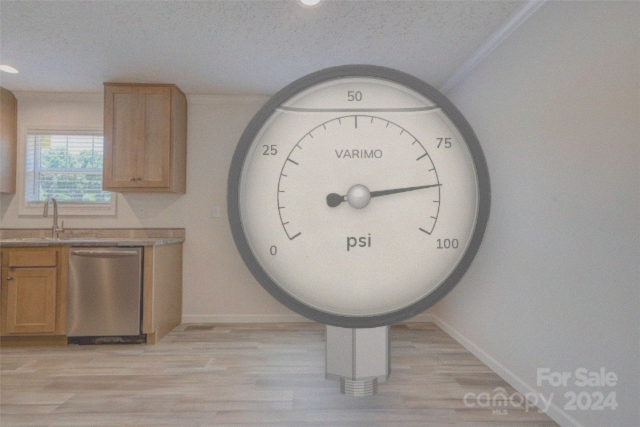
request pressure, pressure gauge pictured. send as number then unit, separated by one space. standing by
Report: 85 psi
